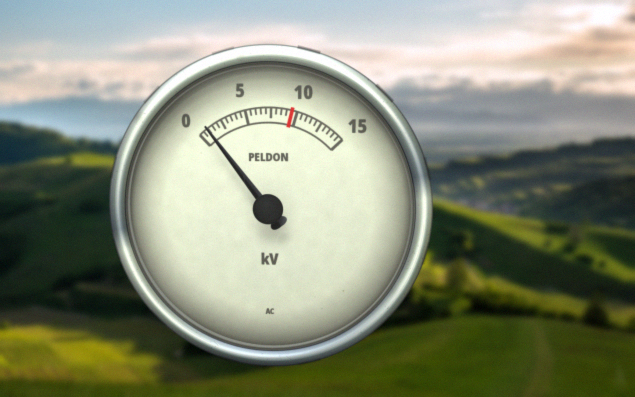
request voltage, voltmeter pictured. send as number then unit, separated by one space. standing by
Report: 1 kV
